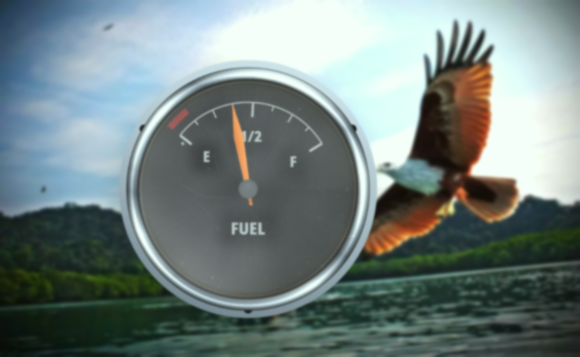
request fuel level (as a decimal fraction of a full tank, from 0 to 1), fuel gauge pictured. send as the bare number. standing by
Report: 0.375
